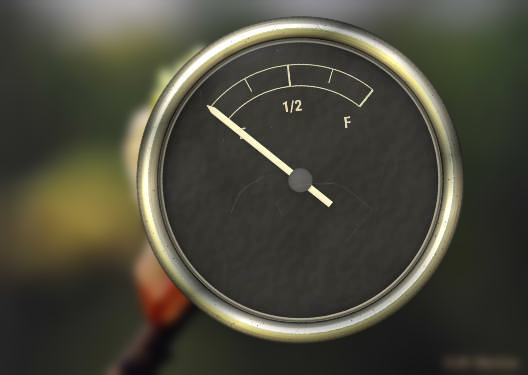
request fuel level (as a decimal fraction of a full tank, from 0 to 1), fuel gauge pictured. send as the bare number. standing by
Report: 0
